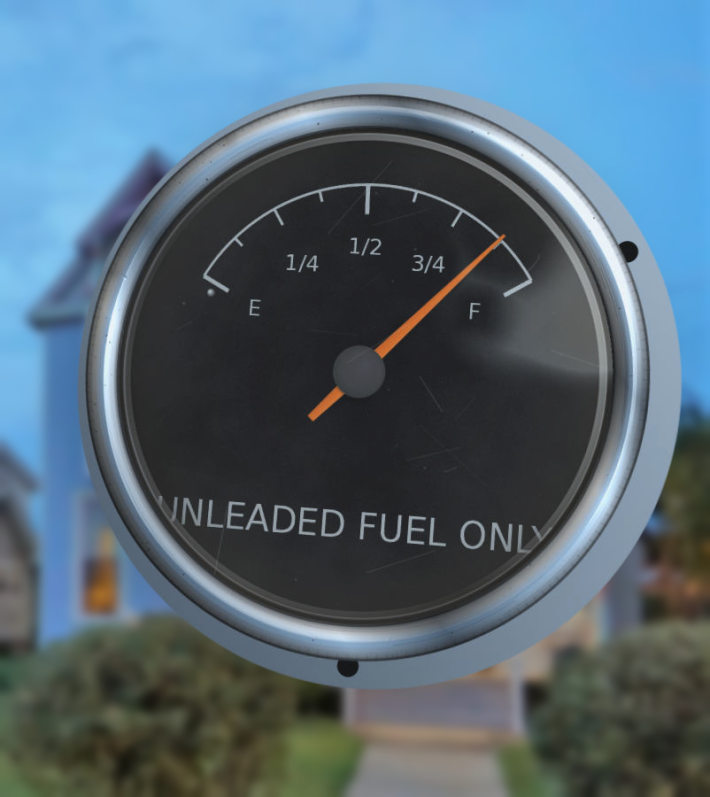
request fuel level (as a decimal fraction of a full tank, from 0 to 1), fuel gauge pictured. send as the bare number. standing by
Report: 0.875
